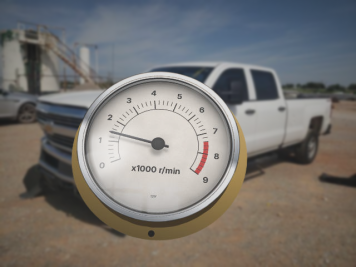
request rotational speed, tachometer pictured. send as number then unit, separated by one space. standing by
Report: 1400 rpm
